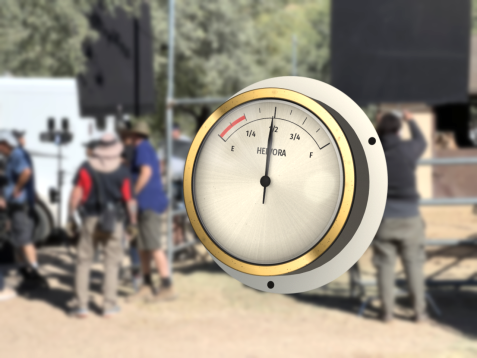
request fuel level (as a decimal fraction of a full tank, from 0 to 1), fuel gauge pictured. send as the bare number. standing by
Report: 0.5
